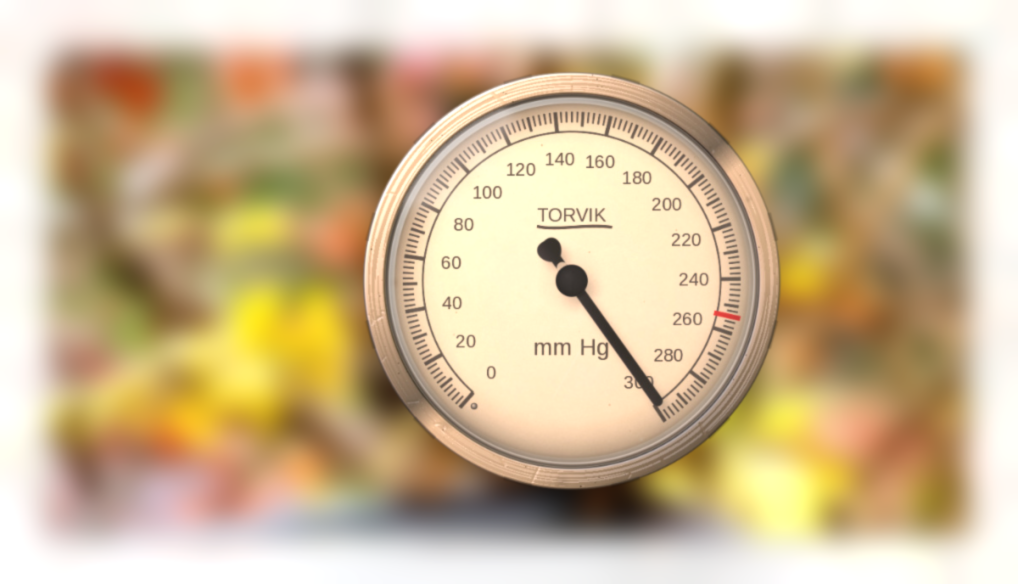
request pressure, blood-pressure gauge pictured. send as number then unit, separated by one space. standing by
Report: 298 mmHg
